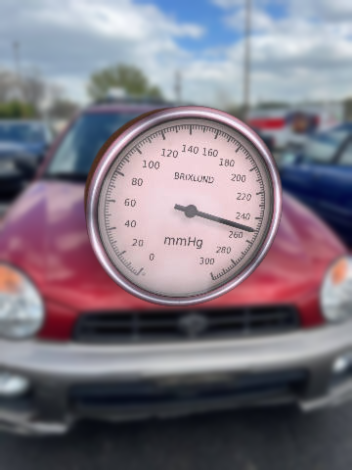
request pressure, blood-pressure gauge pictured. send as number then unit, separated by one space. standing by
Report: 250 mmHg
